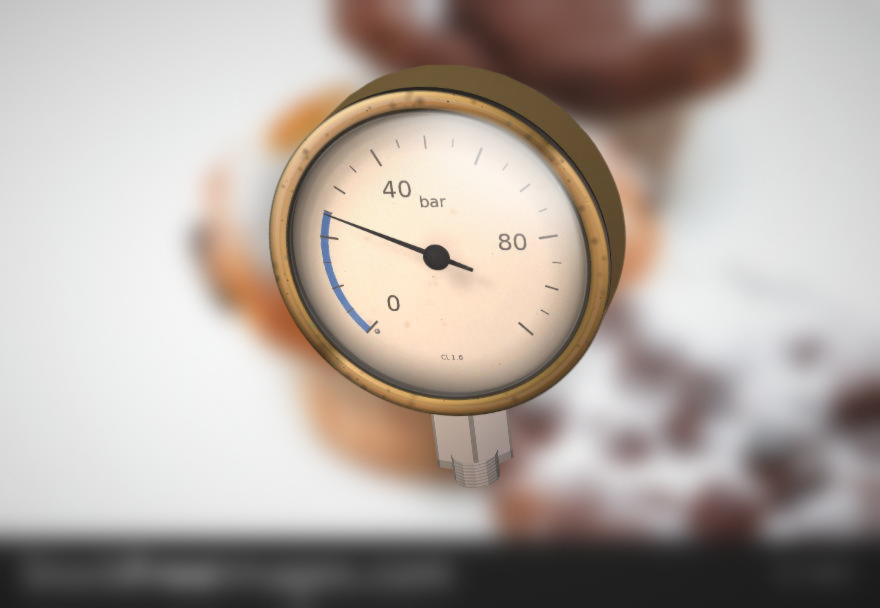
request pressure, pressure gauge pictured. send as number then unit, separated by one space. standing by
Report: 25 bar
